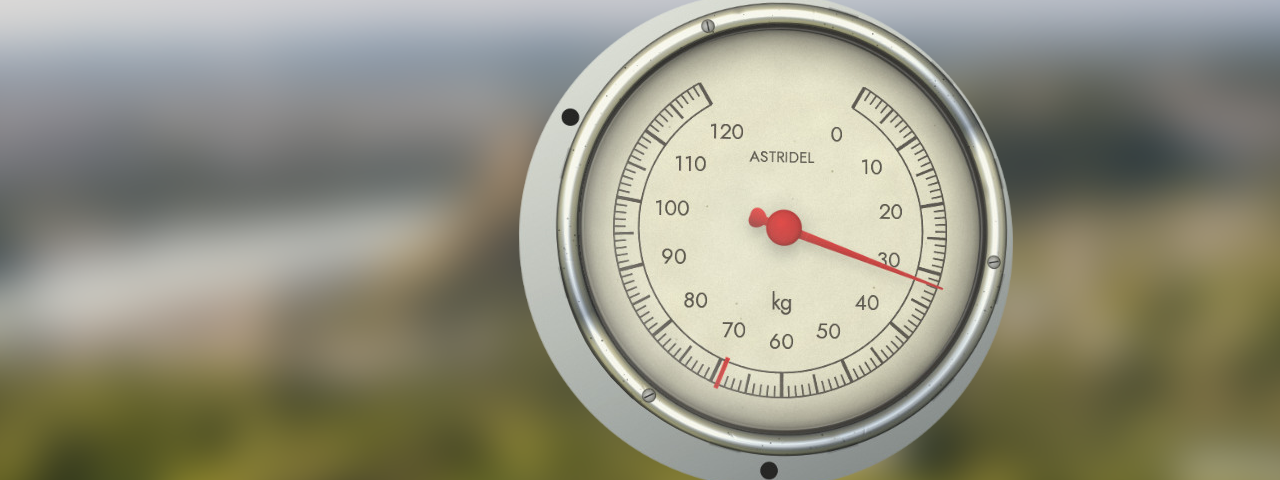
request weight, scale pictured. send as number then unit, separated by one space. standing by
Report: 32 kg
